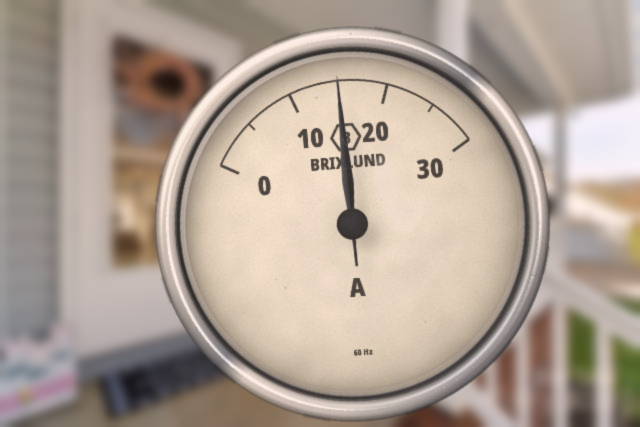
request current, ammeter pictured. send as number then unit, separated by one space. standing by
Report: 15 A
